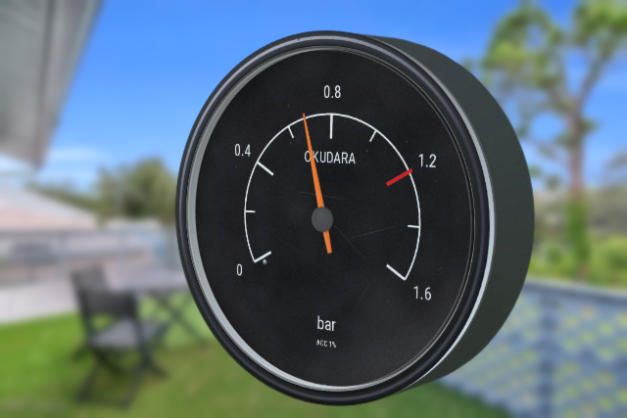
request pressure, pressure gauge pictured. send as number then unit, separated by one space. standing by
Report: 0.7 bar
